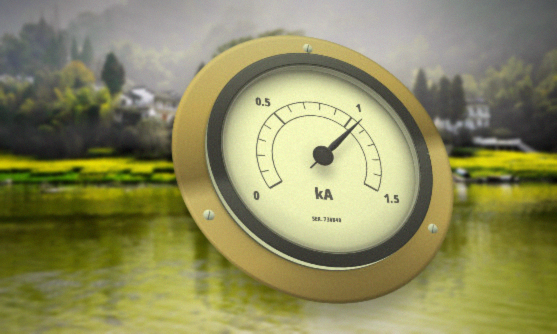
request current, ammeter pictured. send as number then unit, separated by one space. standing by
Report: 1.05 kA
